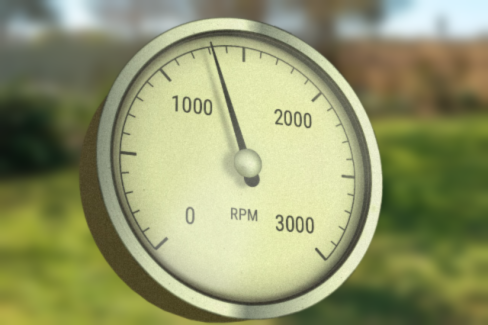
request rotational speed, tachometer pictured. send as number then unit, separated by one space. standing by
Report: 1300 rpm
